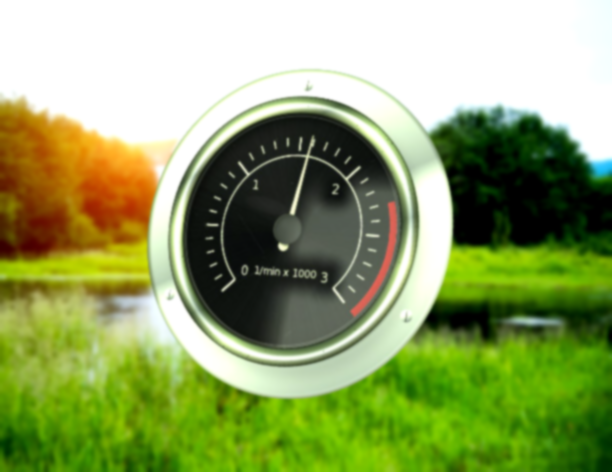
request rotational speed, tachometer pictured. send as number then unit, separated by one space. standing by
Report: 1600 rpm
